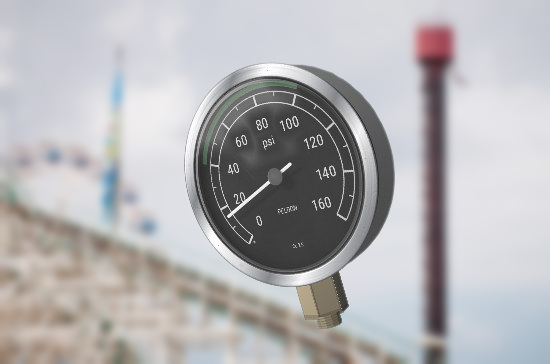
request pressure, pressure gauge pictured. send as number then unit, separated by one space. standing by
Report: 15 psi
